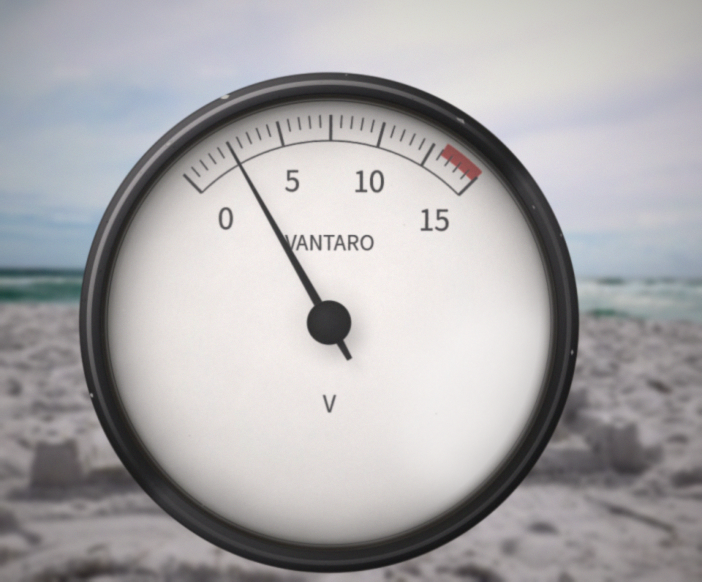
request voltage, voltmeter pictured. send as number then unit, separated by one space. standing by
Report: 2.5 V
